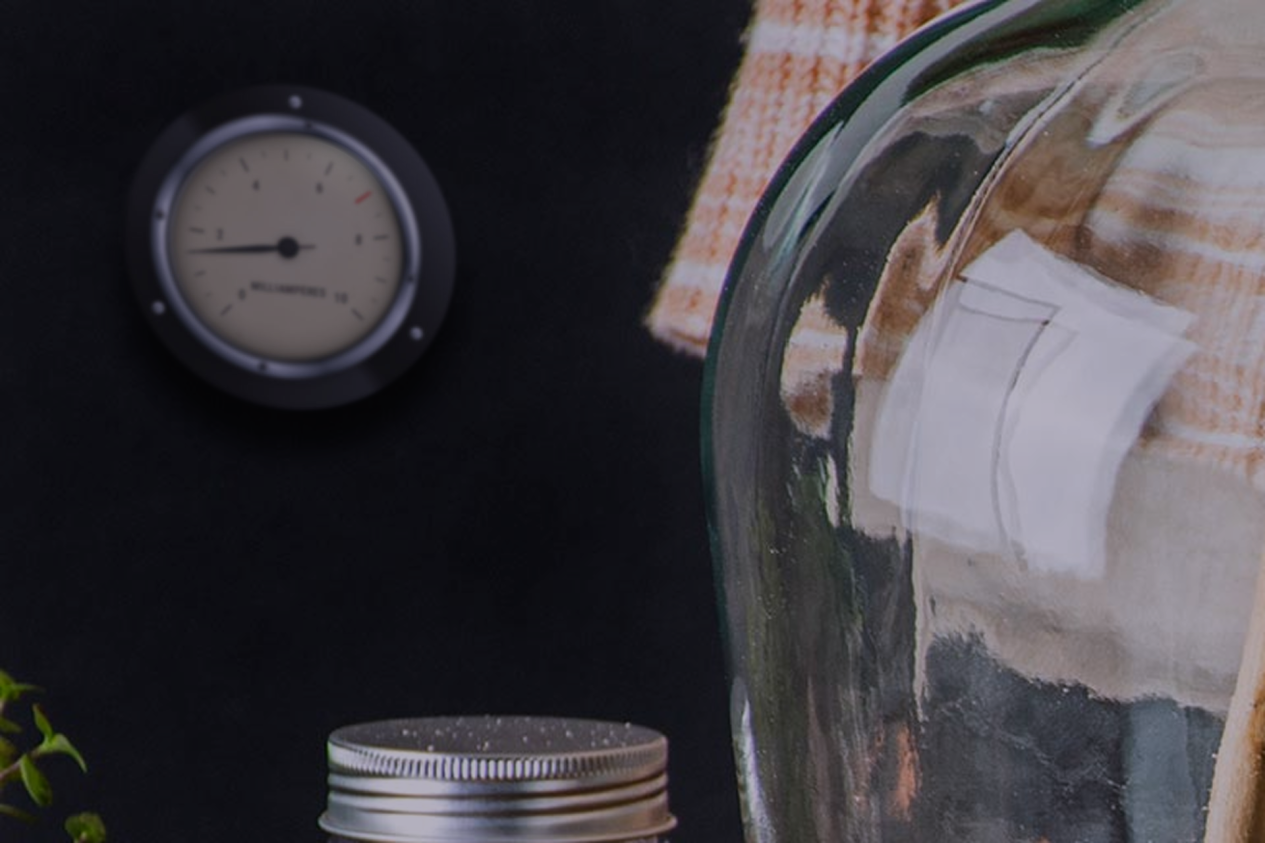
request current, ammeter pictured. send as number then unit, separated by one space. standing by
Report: 1.5 mA
